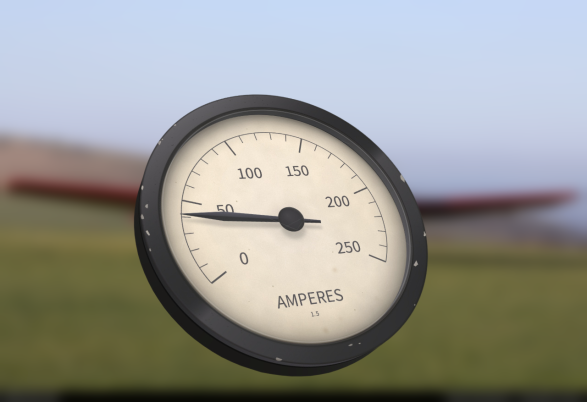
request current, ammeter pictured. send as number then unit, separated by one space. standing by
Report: 40 A
